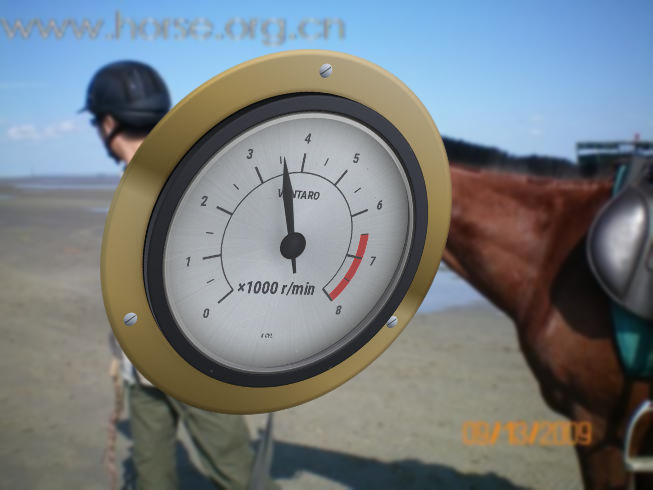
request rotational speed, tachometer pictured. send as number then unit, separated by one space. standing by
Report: 3500 rpm
